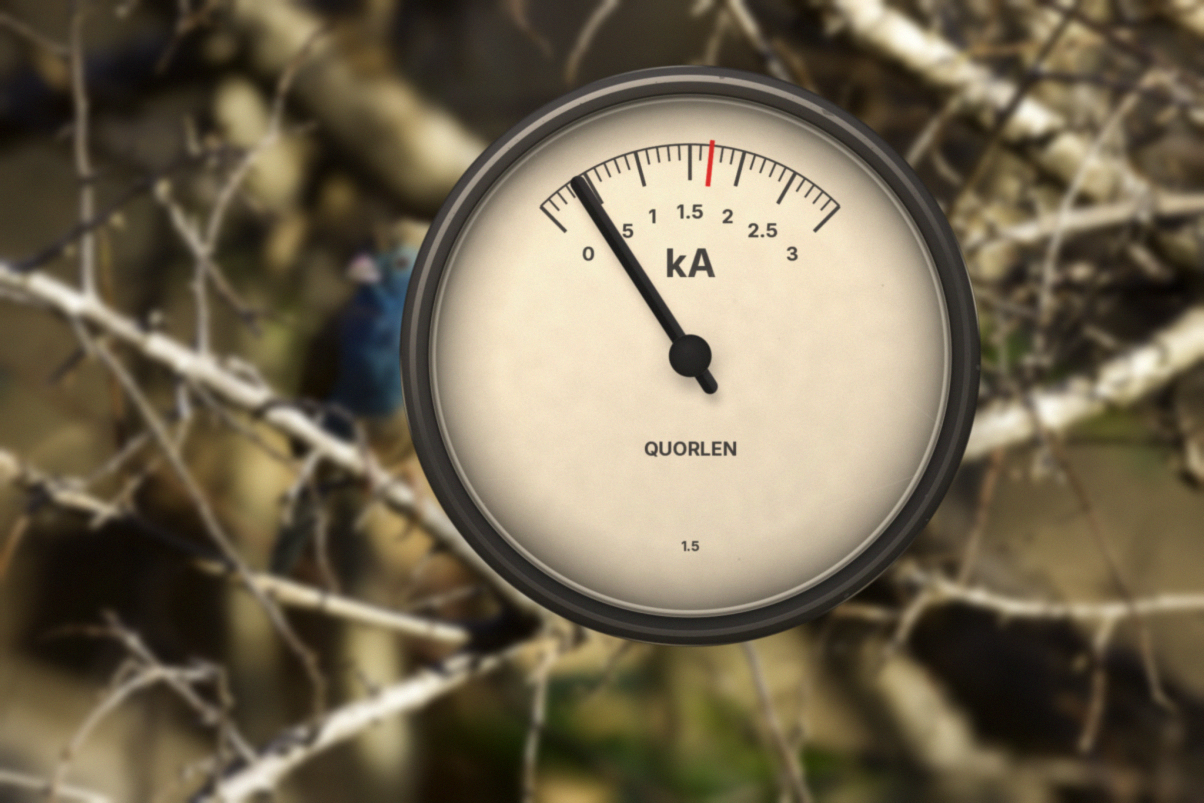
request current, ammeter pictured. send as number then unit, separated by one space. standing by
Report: 0.4 kA
